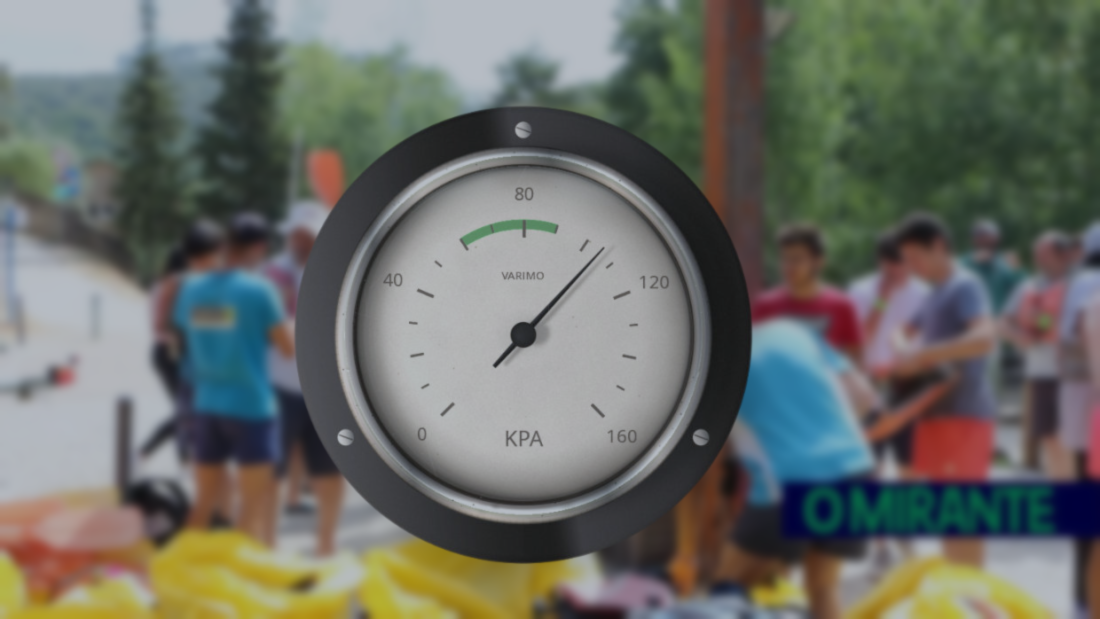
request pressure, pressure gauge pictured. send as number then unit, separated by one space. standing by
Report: 105 kPa
